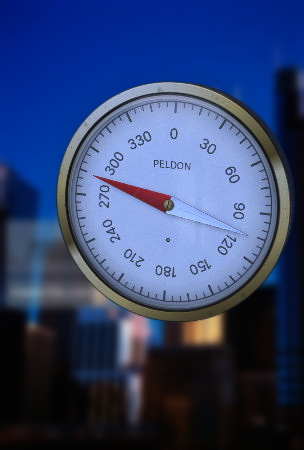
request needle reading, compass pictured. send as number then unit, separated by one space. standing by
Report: 285 °
